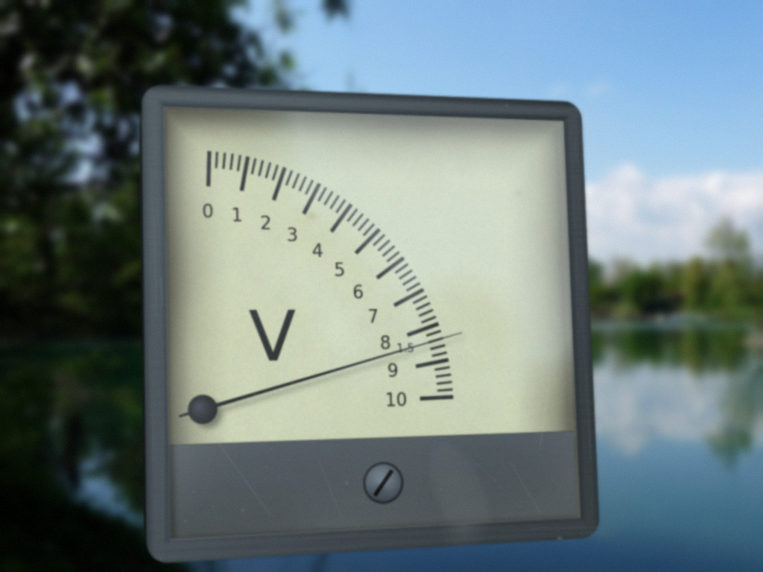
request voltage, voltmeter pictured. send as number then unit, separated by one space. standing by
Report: 8.4 V
